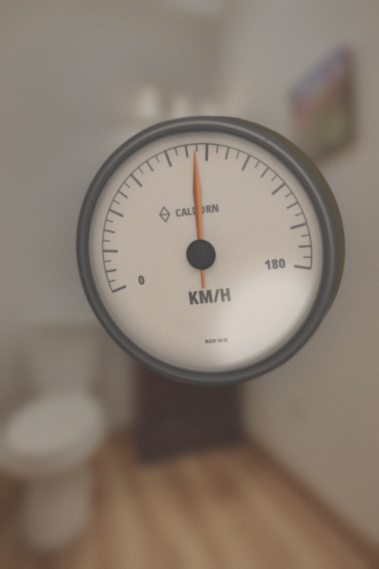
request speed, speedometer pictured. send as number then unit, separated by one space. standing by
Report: 95 km/h
